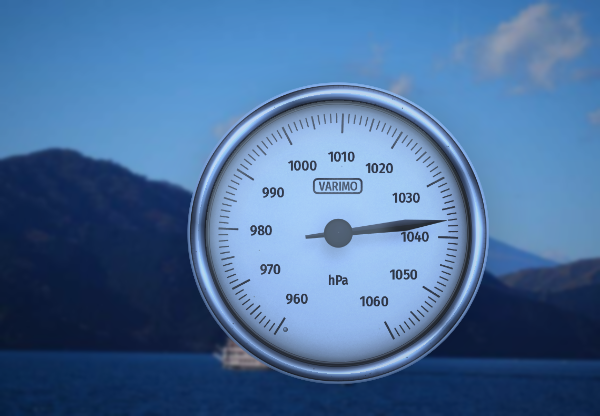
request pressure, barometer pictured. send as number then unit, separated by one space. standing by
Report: 1037 hPa
